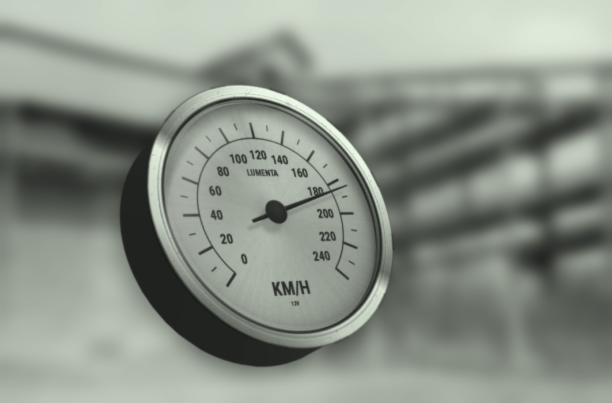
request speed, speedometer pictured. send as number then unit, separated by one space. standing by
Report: 185 km/h
